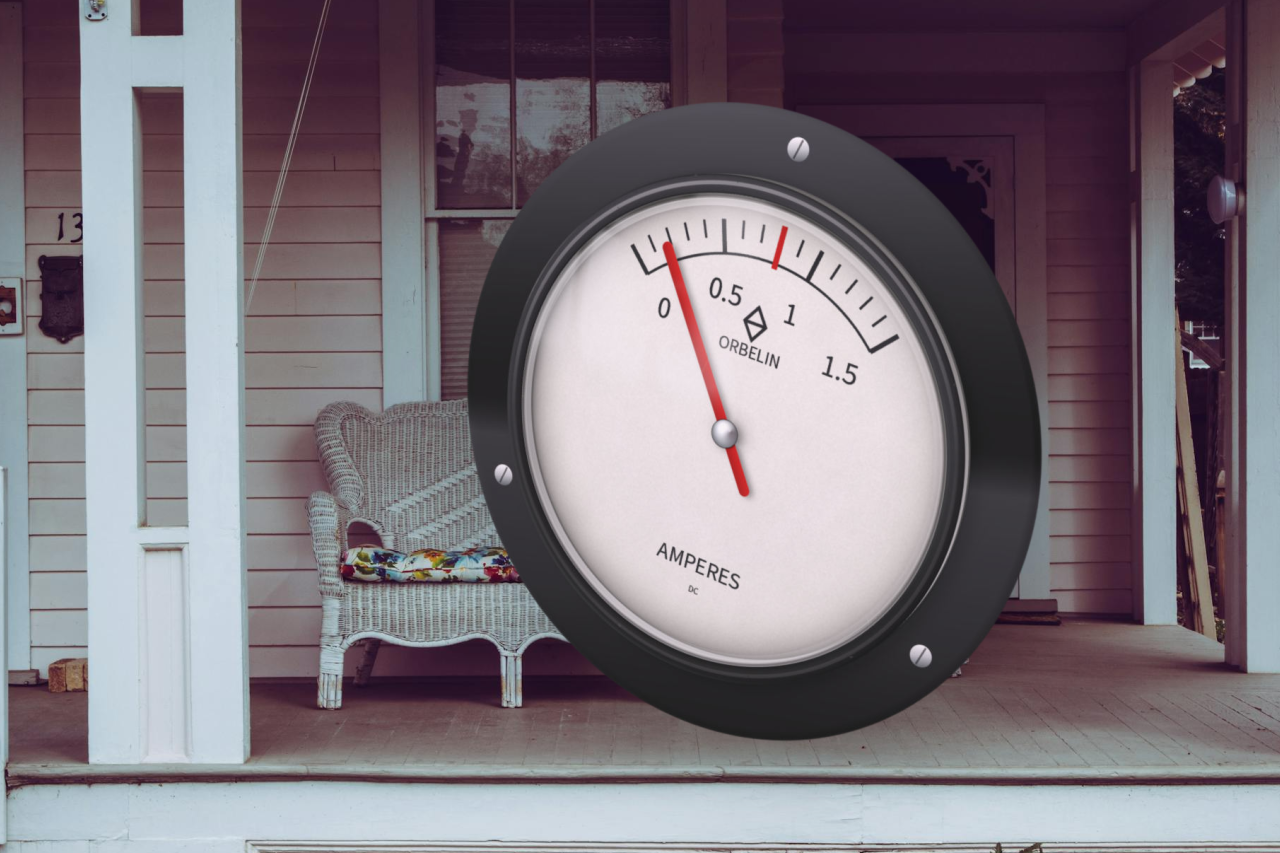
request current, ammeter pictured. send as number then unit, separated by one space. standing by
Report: 0.2 A
